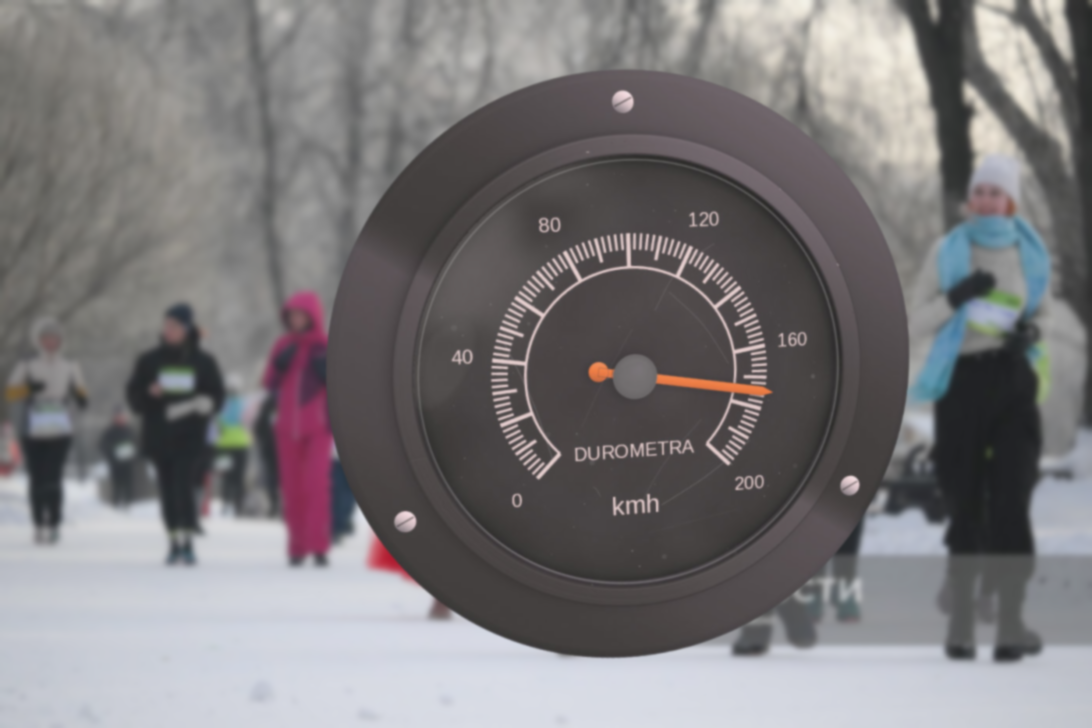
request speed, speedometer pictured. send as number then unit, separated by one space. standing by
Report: 174 km/h
